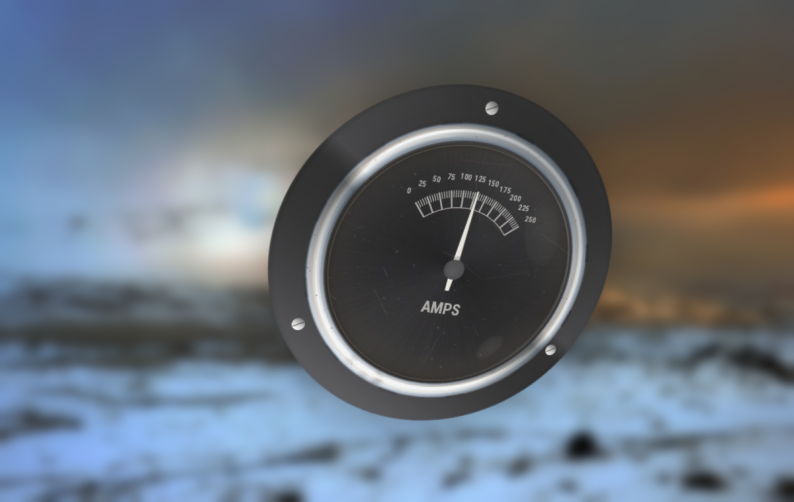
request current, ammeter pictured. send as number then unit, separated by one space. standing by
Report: 125 A
